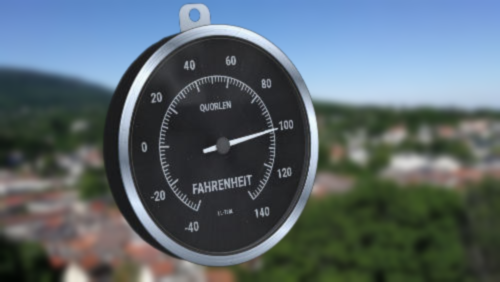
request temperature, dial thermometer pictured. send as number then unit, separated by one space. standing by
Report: 100 °F
